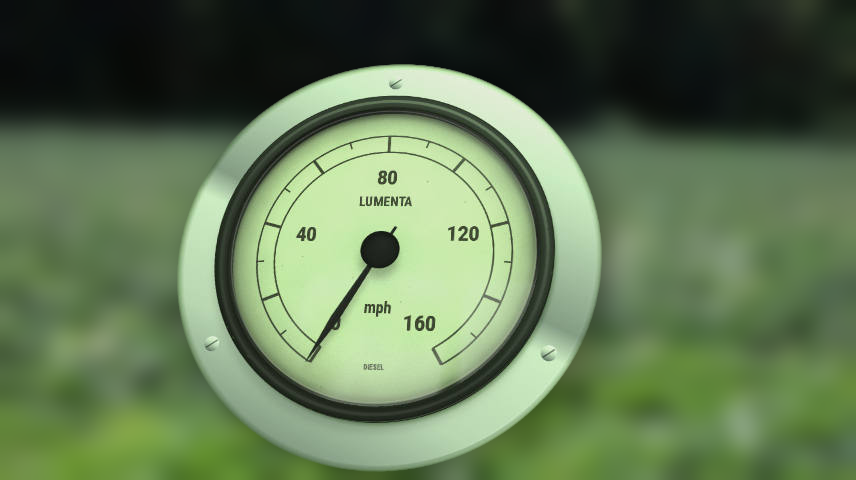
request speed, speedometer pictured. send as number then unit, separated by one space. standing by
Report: 0 mph
